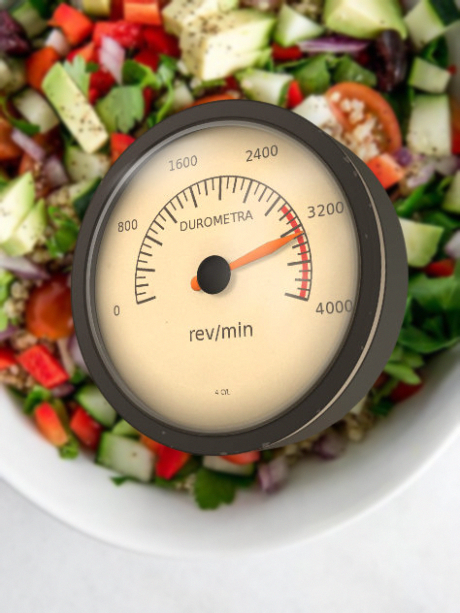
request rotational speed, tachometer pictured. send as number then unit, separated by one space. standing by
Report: 3300 rpm
